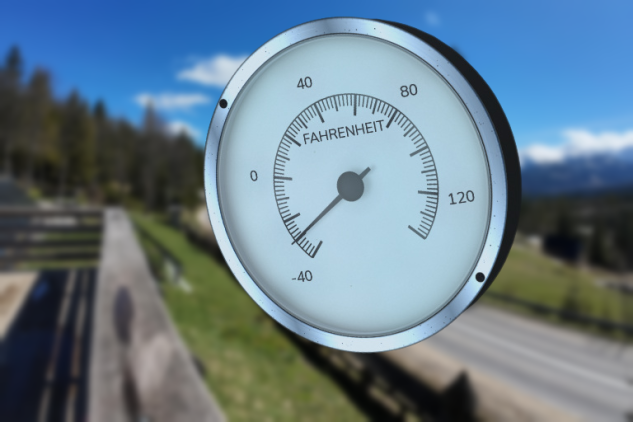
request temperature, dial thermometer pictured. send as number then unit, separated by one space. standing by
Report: -30 °F
